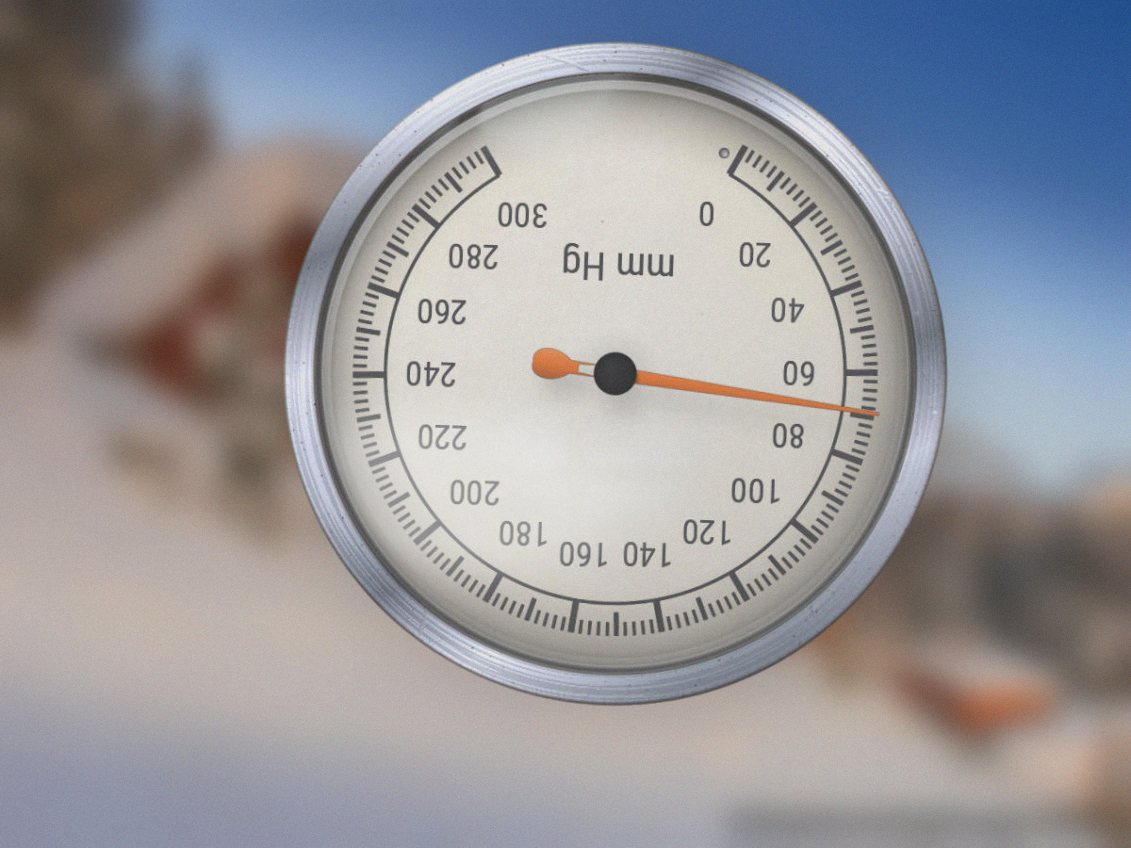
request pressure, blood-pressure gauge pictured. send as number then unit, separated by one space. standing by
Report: 69 mmHg
